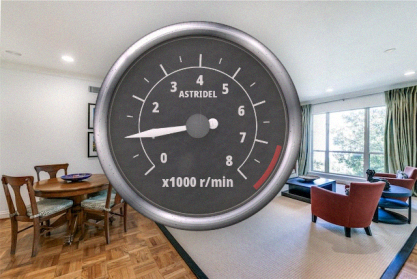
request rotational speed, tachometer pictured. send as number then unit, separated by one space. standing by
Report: 1000 rpm
